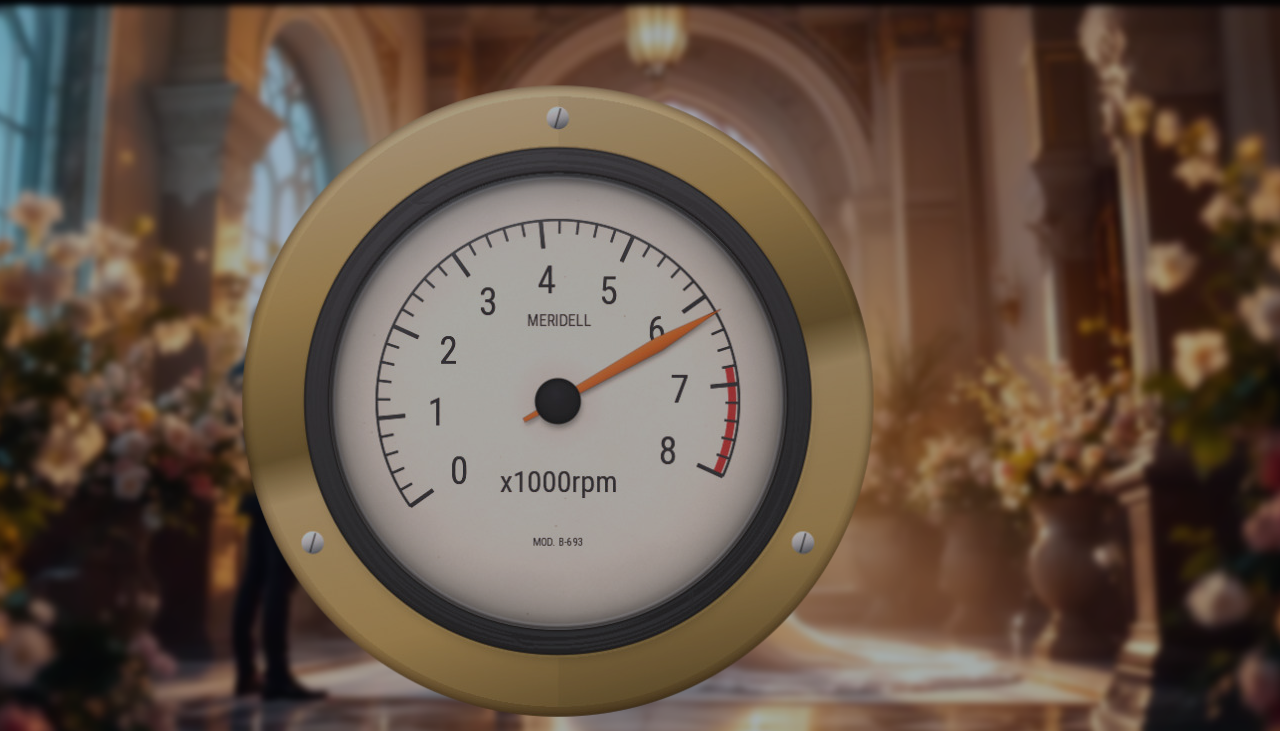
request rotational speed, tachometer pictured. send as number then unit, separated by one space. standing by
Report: 6200 rpm
